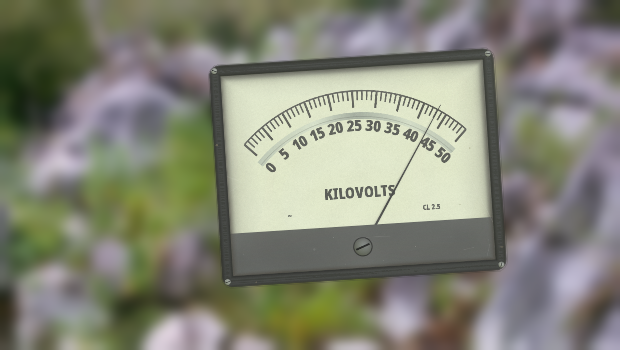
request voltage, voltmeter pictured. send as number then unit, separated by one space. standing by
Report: 43 kV
